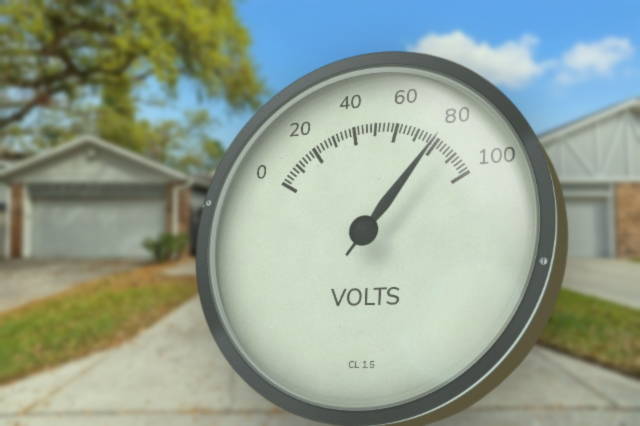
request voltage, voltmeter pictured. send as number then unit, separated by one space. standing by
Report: 80 V
